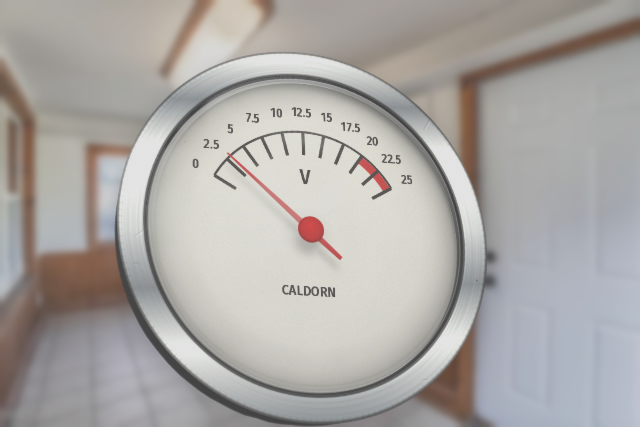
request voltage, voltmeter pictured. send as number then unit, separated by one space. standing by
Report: 2.5 V
